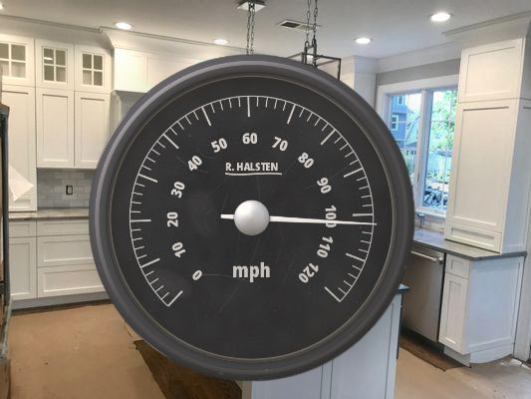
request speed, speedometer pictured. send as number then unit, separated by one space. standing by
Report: 102 mph
